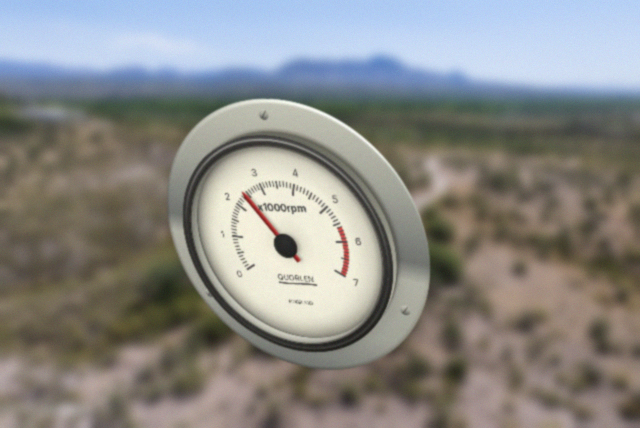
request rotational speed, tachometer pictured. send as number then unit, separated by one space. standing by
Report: 2500 rpm
